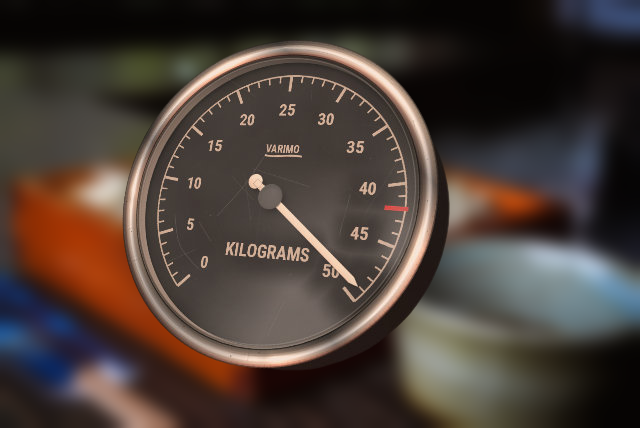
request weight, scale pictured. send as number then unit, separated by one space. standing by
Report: 49 kg
